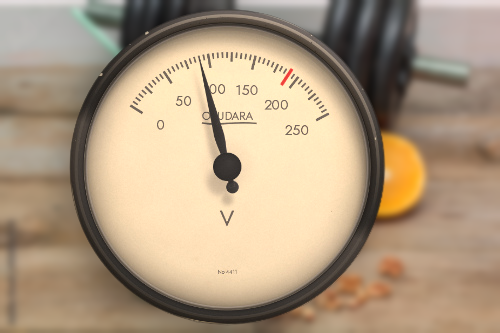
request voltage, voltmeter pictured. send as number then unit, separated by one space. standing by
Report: 90 V
